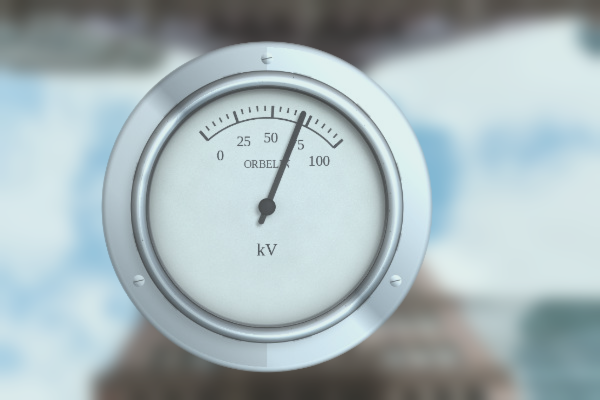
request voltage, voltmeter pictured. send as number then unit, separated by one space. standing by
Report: 70 kV
